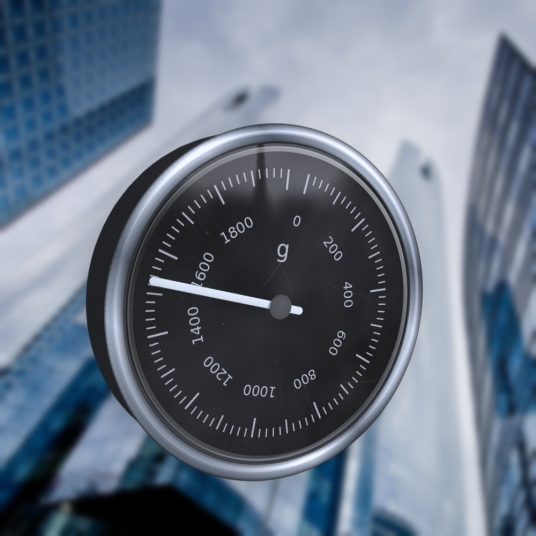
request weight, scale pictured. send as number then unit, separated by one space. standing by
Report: 1530 g
